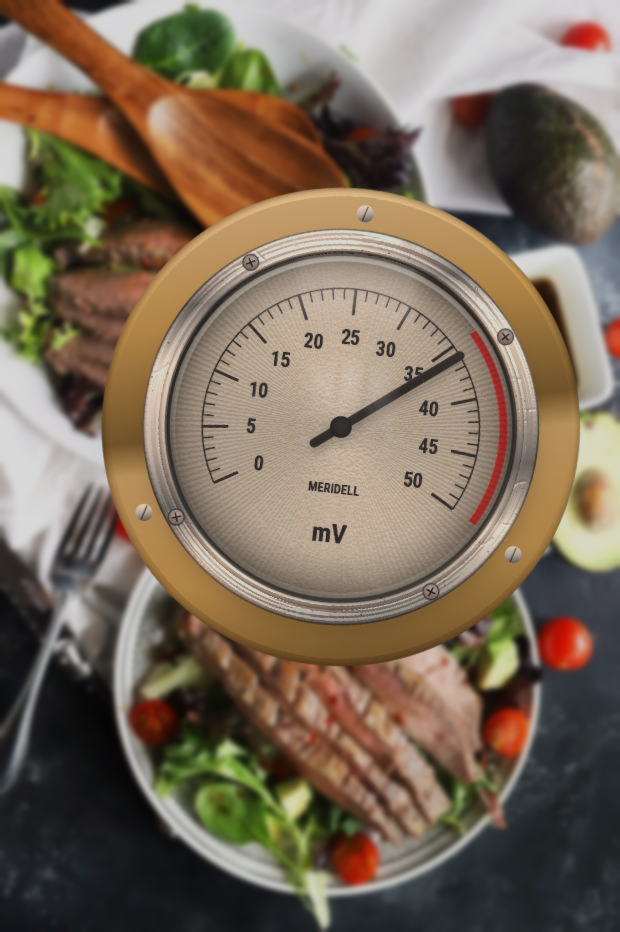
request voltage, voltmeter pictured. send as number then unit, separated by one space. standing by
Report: 36 mV
